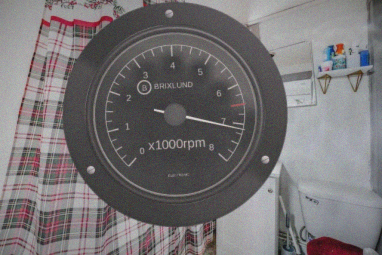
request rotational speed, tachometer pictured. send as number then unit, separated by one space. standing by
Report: 7125 rpm
